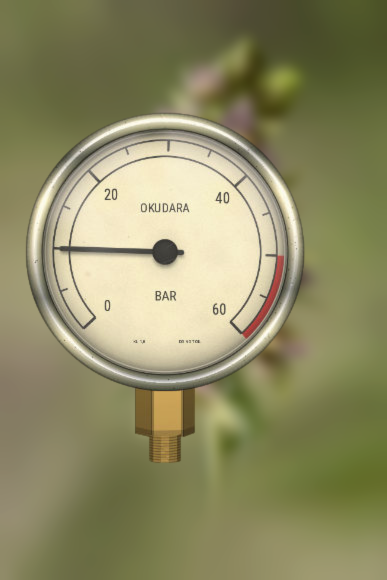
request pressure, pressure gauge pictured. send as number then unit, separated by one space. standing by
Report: 10 bar
